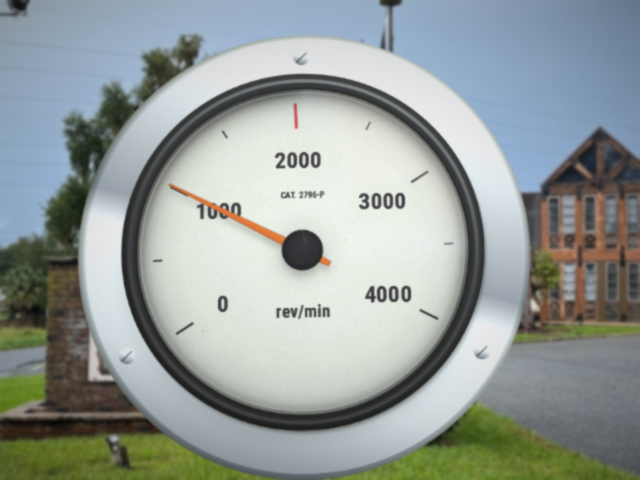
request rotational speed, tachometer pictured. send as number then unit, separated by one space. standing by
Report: 1000 rpm
